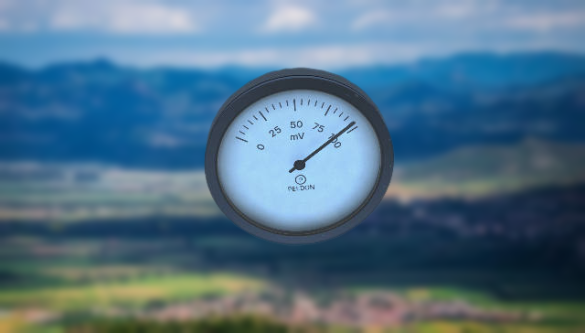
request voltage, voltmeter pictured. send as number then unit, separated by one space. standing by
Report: 95 mV
